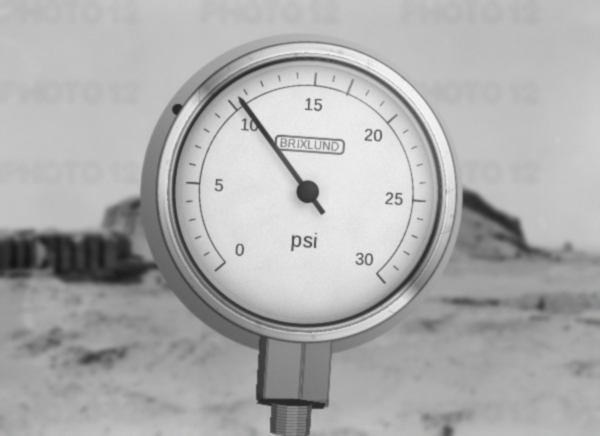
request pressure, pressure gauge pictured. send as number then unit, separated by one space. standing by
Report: 10.5 psi
